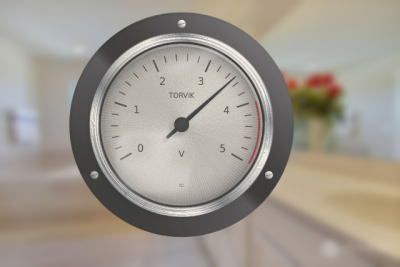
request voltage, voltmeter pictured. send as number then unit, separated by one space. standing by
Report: 3.5 V
